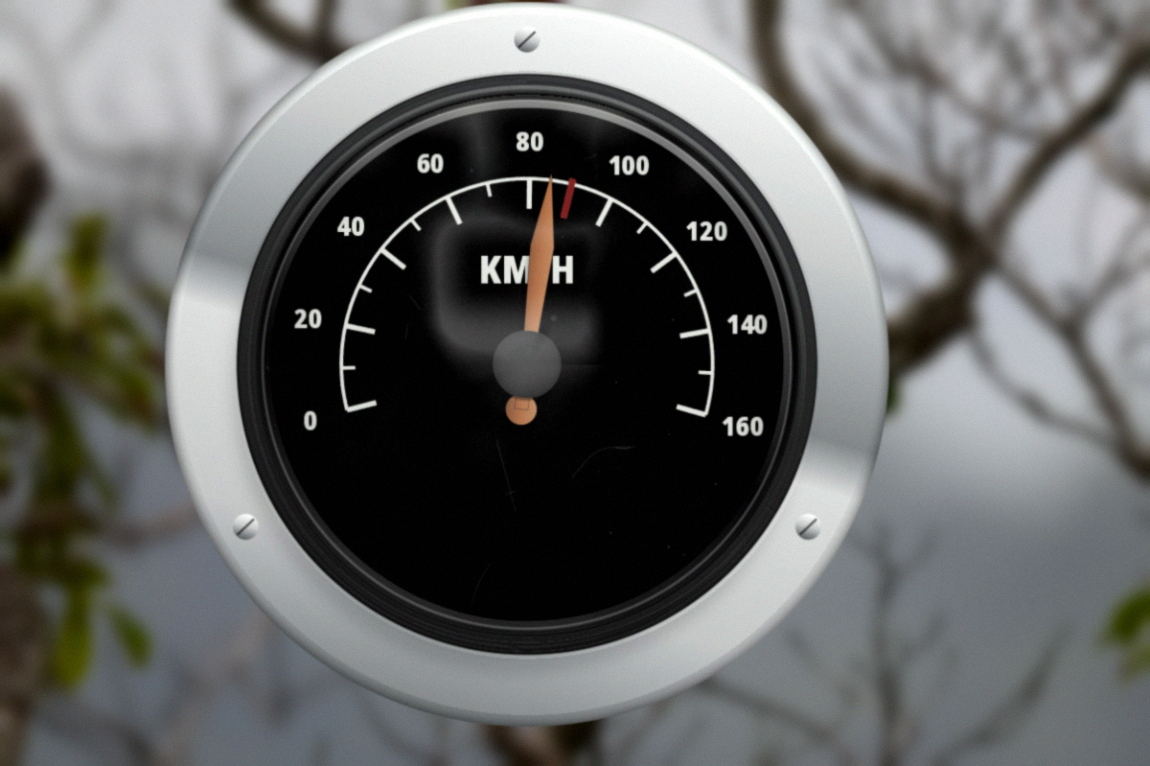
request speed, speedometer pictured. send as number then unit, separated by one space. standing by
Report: 85 km/h
